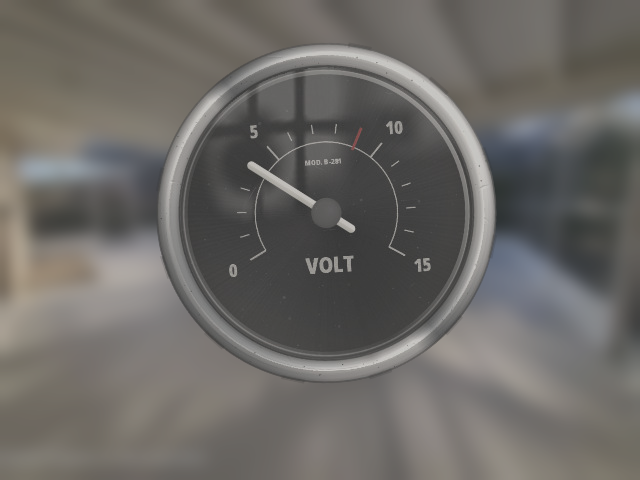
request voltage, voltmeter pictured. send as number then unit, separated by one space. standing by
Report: 4 V
